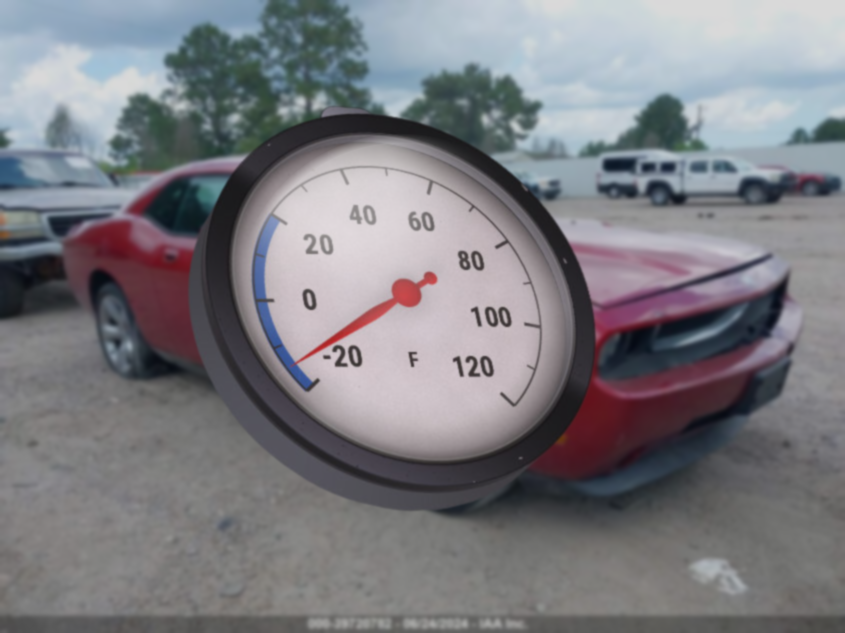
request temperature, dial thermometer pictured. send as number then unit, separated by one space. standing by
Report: -15 °F
